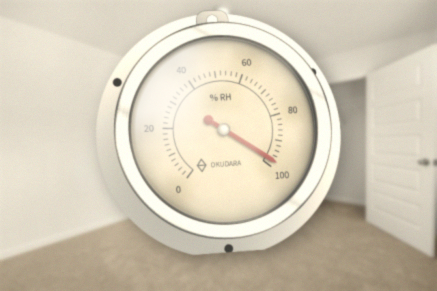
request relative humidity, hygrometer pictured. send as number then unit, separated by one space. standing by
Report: 98 %
